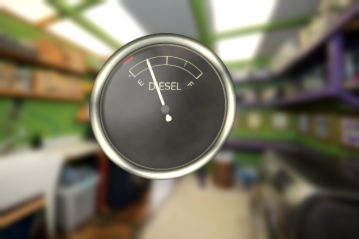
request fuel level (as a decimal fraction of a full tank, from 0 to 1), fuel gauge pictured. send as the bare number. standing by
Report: 0.25
